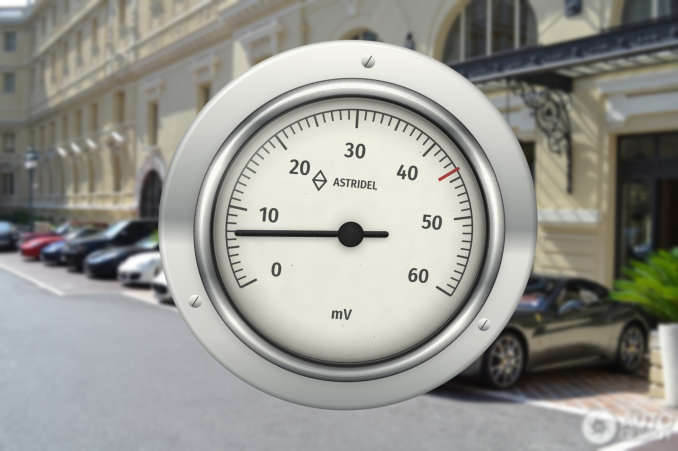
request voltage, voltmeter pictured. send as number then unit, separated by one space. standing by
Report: 7 mV
